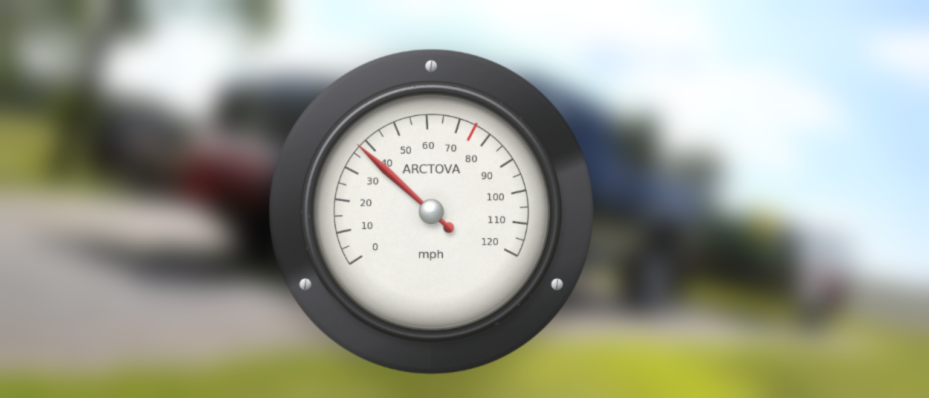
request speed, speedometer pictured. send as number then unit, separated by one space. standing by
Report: 37.5 mph
